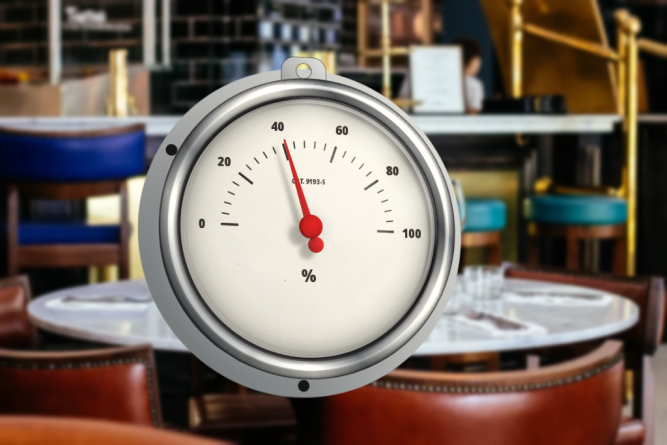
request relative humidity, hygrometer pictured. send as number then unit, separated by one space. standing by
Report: 40 %
